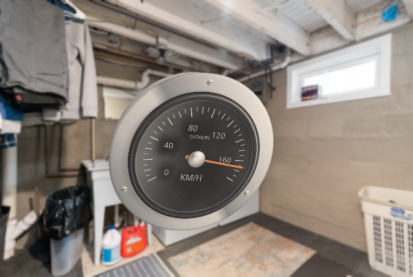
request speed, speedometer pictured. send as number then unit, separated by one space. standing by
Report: 165 km/h
